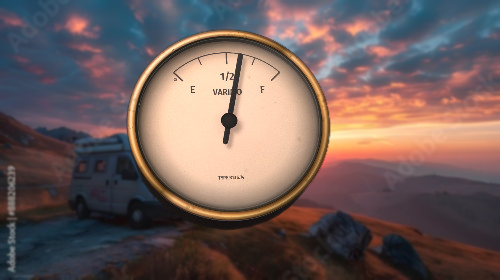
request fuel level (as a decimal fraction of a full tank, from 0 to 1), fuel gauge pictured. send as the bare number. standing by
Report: 0.625
